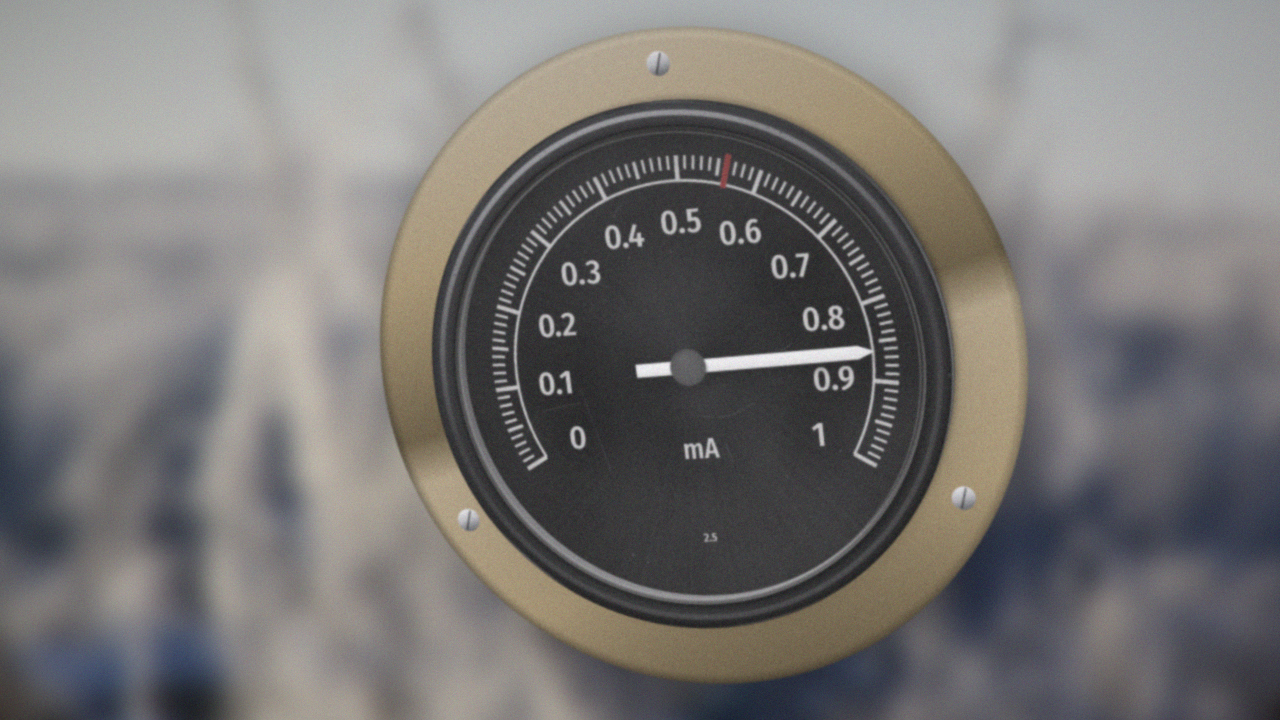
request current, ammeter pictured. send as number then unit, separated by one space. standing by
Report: 0.86 mA
